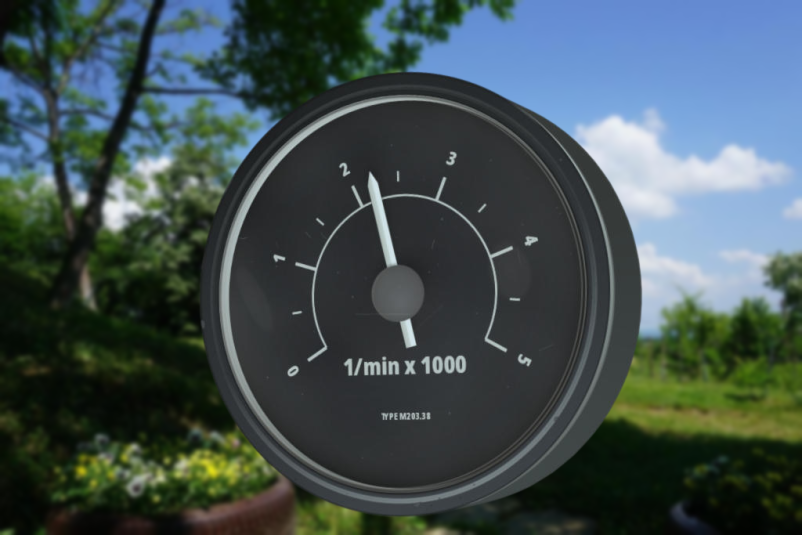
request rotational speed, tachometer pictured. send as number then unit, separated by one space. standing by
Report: 2250 rpm
